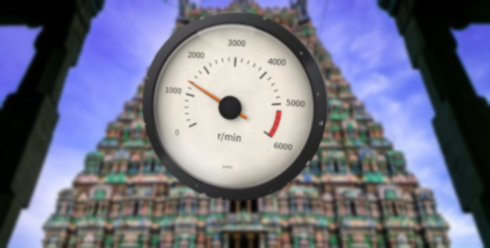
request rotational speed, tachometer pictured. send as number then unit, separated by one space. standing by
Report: 1400 rpm
